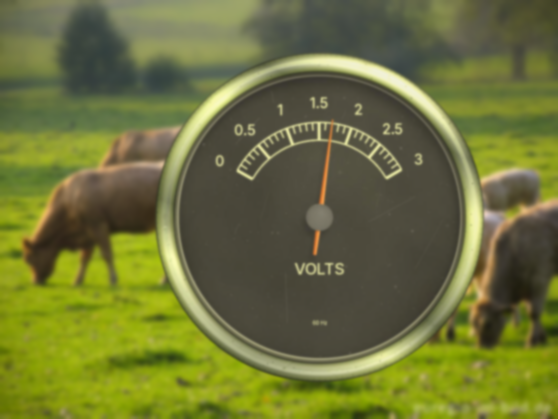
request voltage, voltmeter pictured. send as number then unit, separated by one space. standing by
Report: 1.7 V
